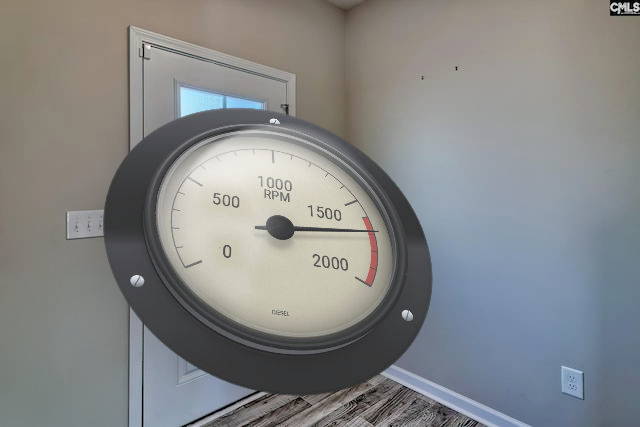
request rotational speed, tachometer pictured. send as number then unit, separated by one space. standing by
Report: 1700 rpm
